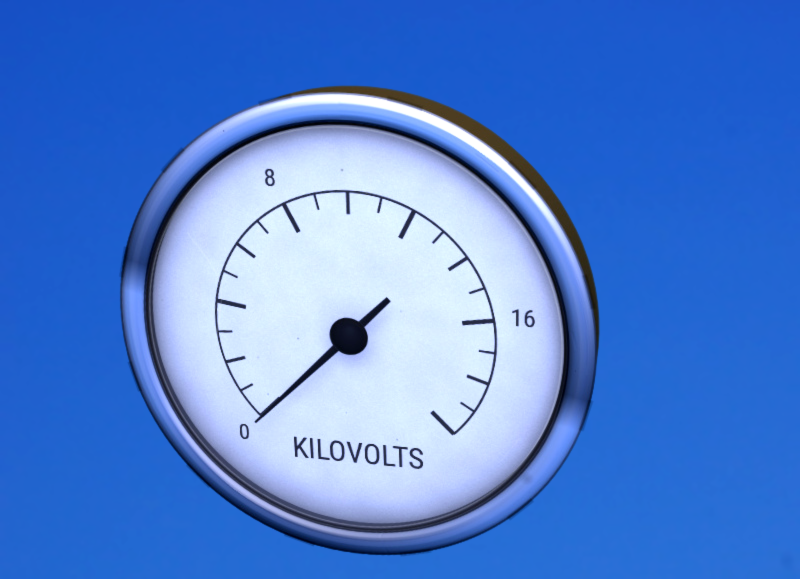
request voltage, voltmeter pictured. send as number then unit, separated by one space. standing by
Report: 0 kV
